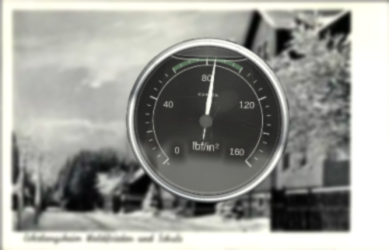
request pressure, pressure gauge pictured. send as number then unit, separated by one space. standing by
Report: 85 psi
